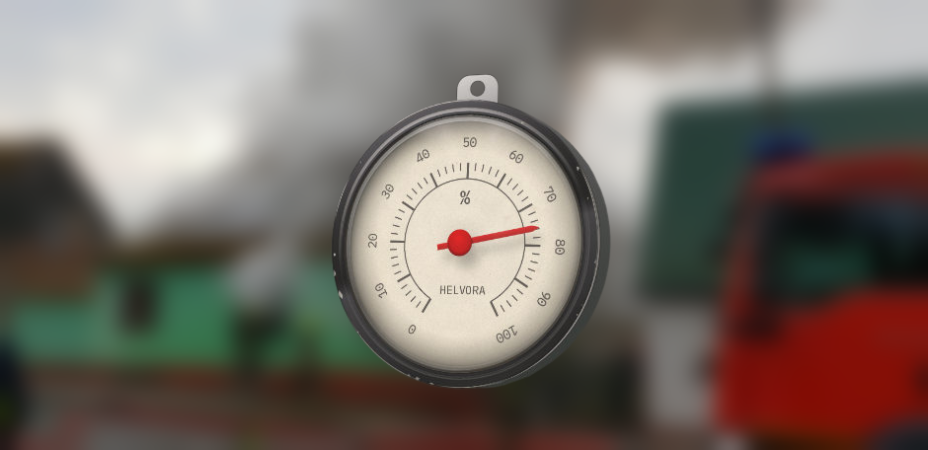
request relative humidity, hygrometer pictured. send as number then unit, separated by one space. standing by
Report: 76 %
